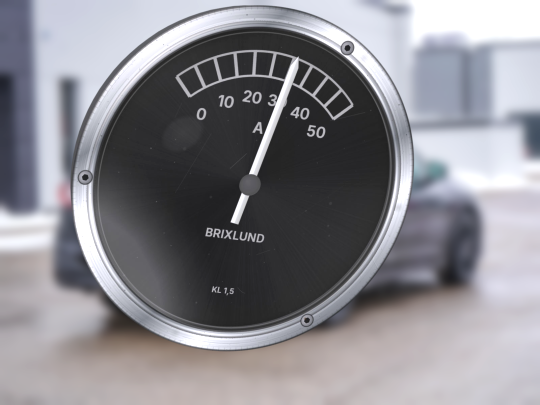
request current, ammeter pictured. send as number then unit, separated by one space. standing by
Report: 30 A
